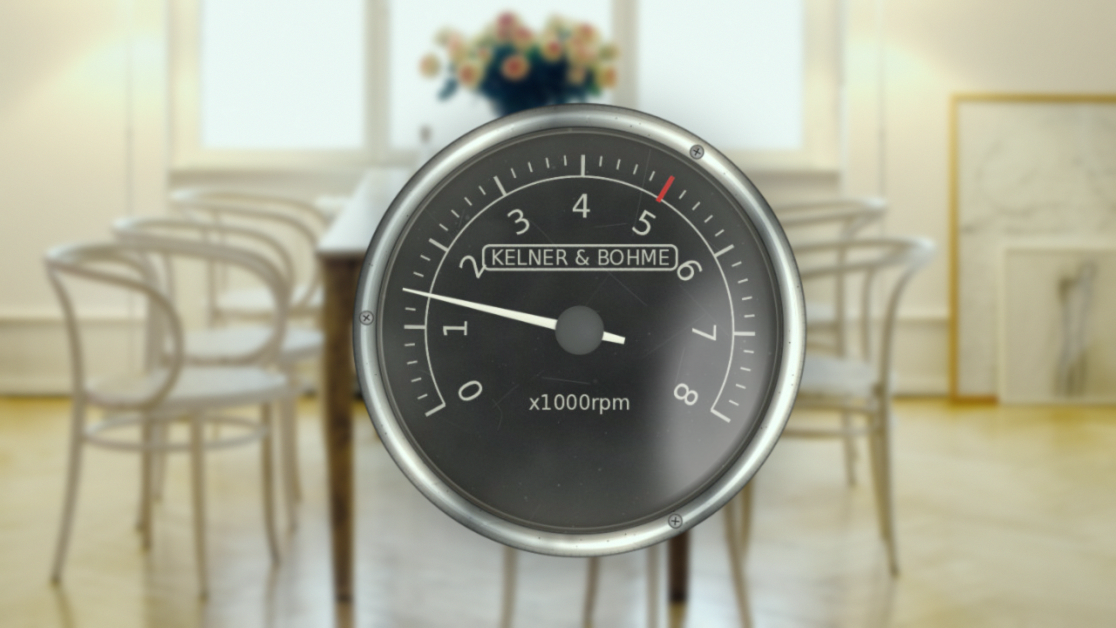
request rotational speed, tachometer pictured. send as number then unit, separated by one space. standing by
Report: 1400 rpm
